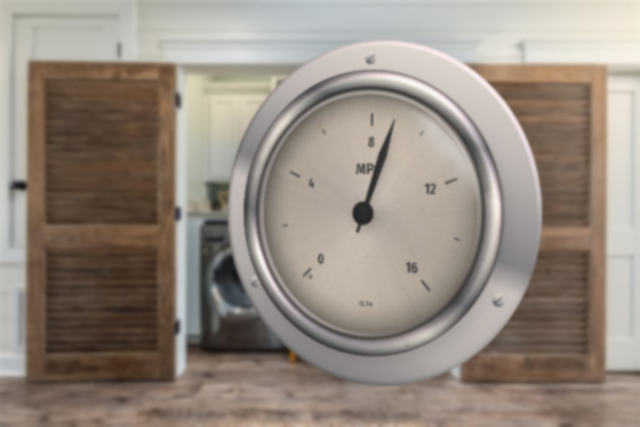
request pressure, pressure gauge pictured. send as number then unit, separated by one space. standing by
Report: 9 MPa
